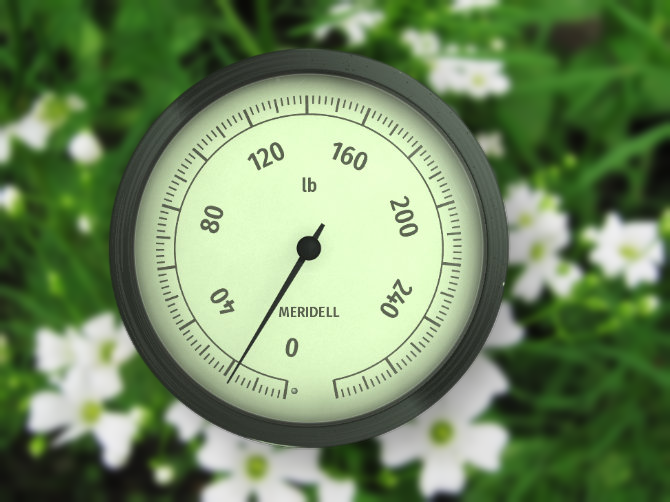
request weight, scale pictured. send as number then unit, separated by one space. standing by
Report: 18 lb
